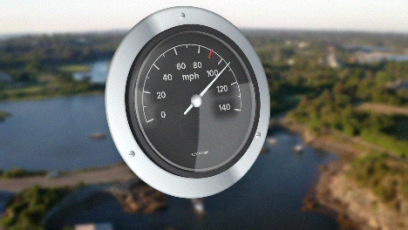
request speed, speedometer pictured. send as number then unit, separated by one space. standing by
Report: 105 mph
